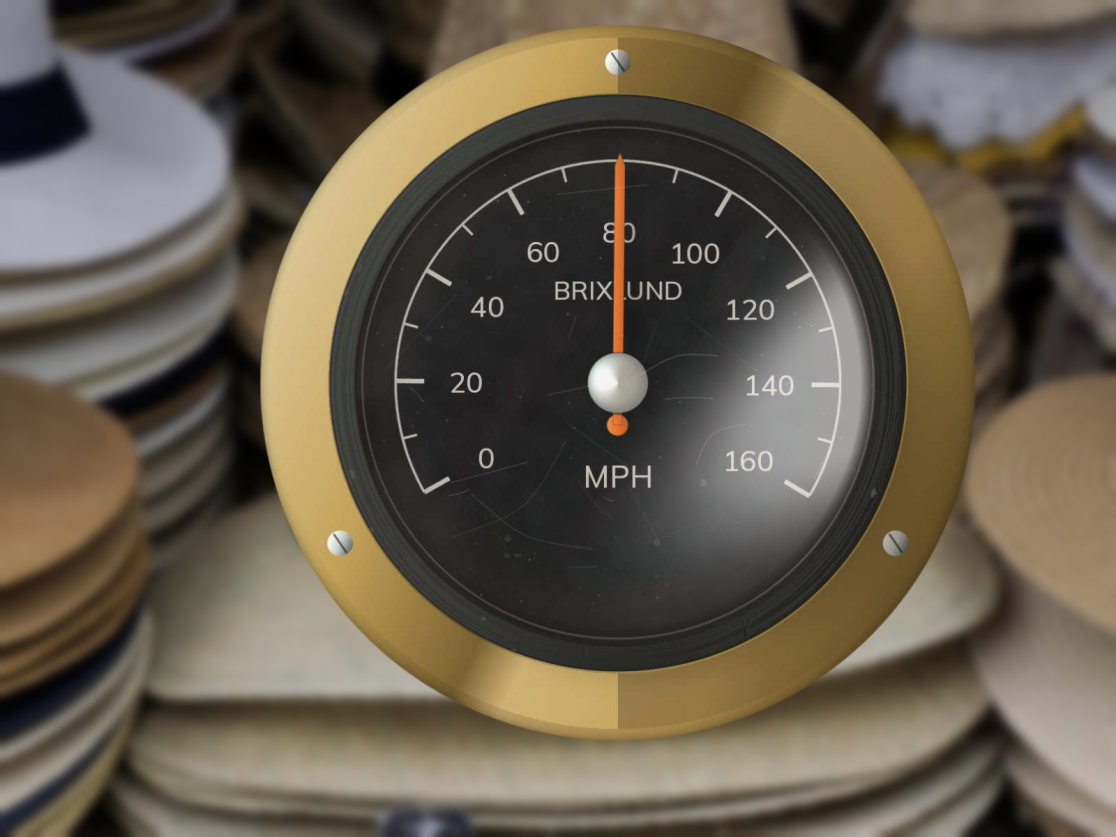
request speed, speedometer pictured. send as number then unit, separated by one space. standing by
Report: 80 mph
